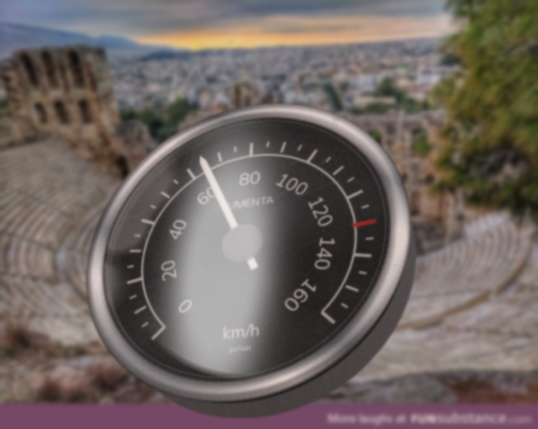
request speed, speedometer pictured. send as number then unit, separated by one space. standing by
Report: 65 km/h
